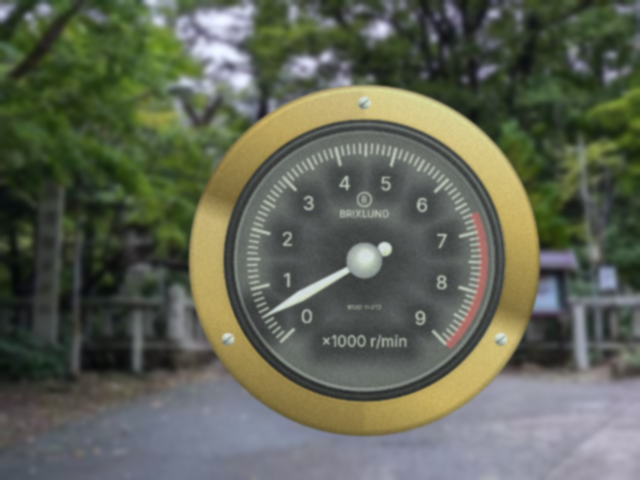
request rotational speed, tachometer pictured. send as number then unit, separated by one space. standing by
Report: 500 rpm
